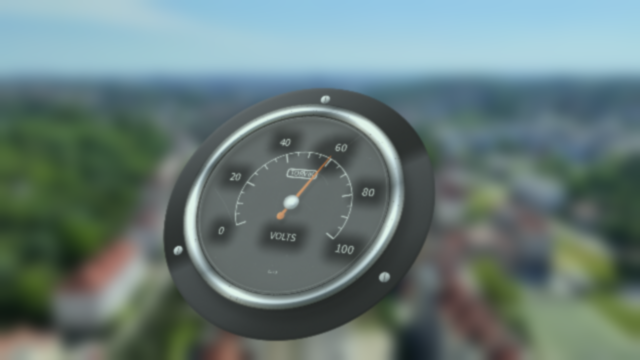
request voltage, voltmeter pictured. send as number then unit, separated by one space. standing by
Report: 60 V
